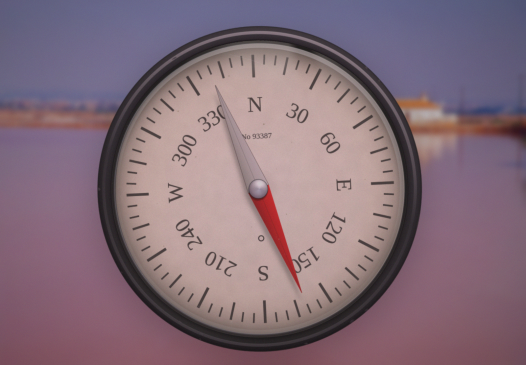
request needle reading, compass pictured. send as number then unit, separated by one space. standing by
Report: 160 °
